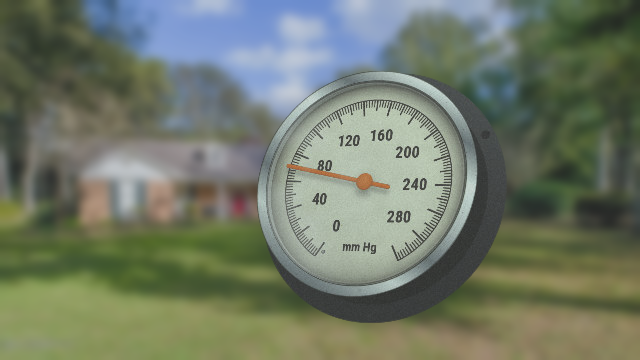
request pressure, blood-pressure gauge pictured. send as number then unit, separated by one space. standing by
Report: 70 mmHg
